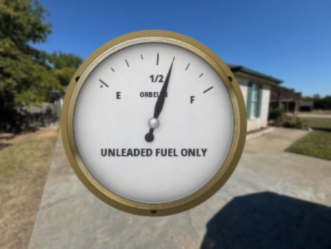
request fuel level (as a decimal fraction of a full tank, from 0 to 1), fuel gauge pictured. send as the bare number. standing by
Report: 0.625
